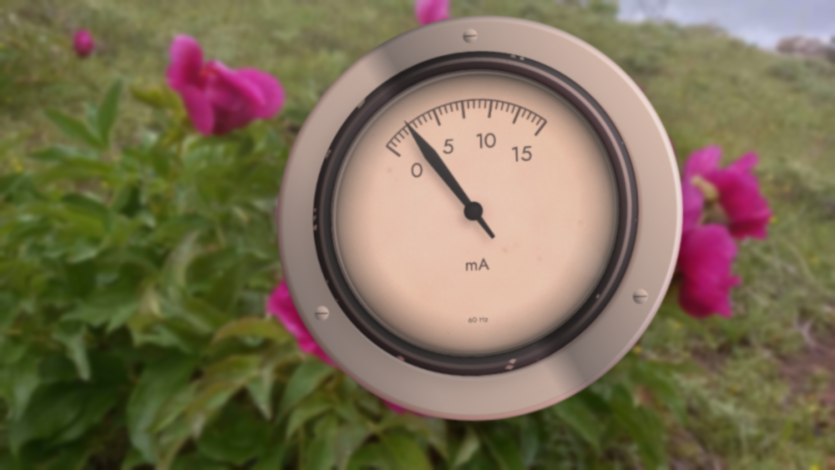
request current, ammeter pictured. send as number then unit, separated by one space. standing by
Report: 2.5 mA
